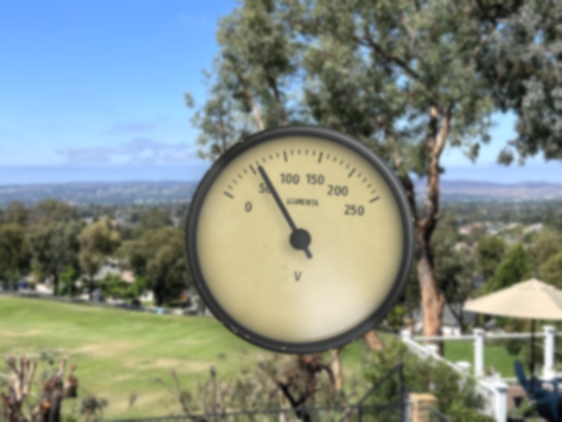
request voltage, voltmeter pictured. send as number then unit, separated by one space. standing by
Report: 60 V
